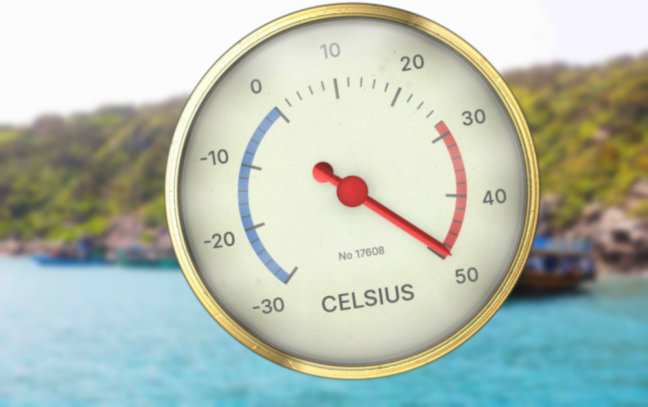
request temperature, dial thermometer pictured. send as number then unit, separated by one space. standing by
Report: 49 °C
